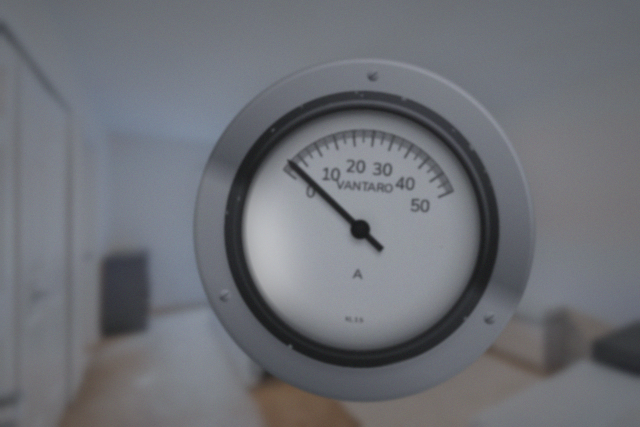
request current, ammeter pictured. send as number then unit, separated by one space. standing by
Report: 2.5 A
